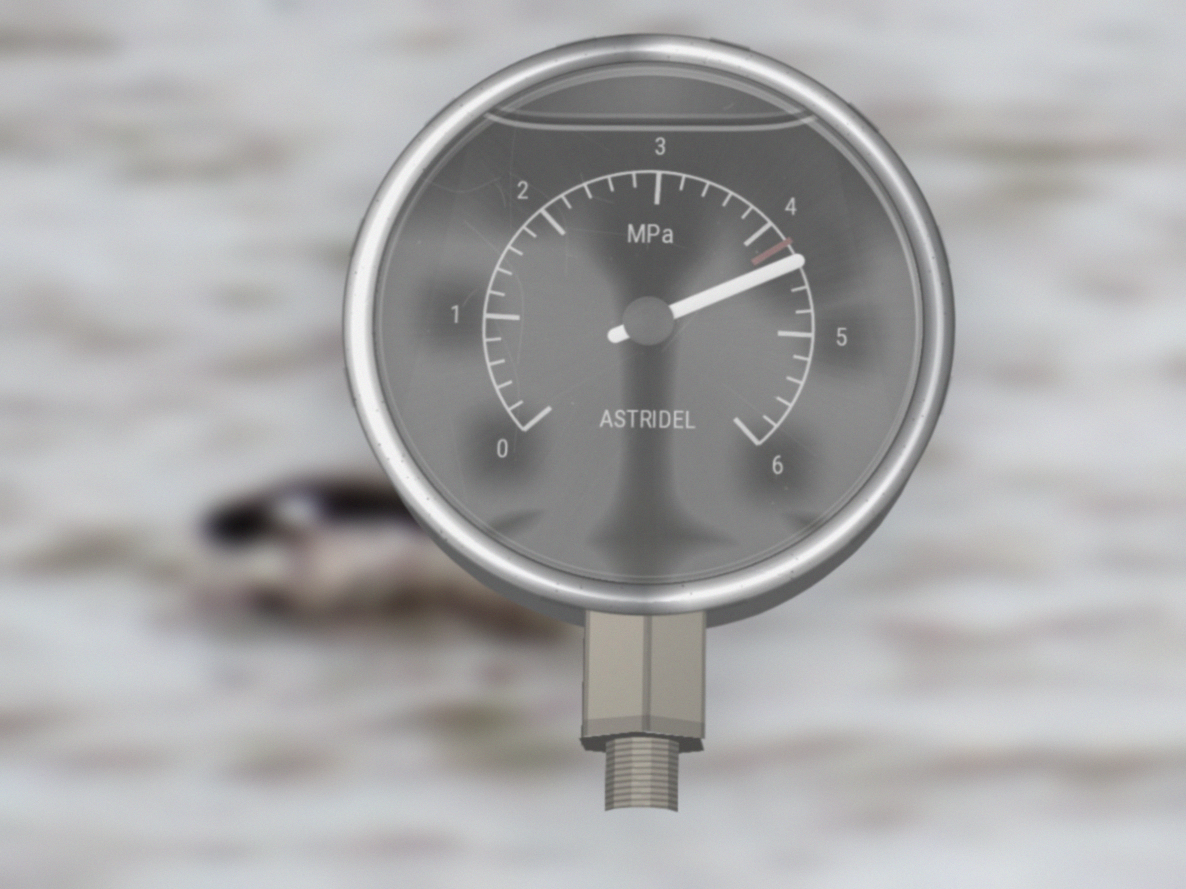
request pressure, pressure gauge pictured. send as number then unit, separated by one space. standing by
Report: 4.4 MPa
